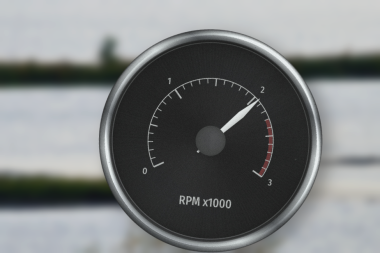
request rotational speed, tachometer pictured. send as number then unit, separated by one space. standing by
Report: 2050 rpm
